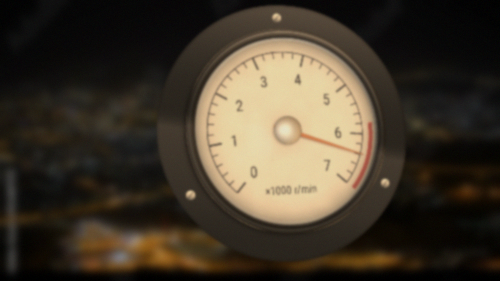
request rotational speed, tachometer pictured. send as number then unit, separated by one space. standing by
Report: 6400 rpm
